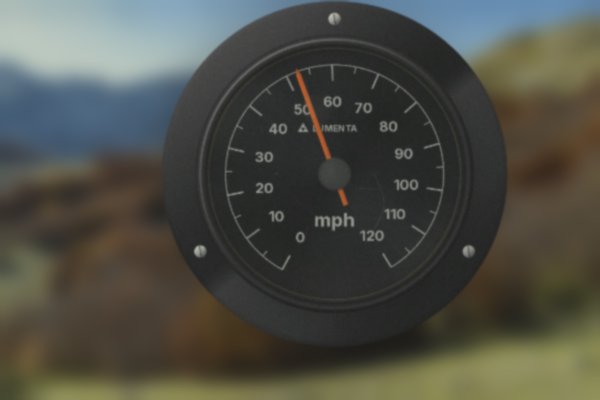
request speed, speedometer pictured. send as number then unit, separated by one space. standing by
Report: 52.5 mph
